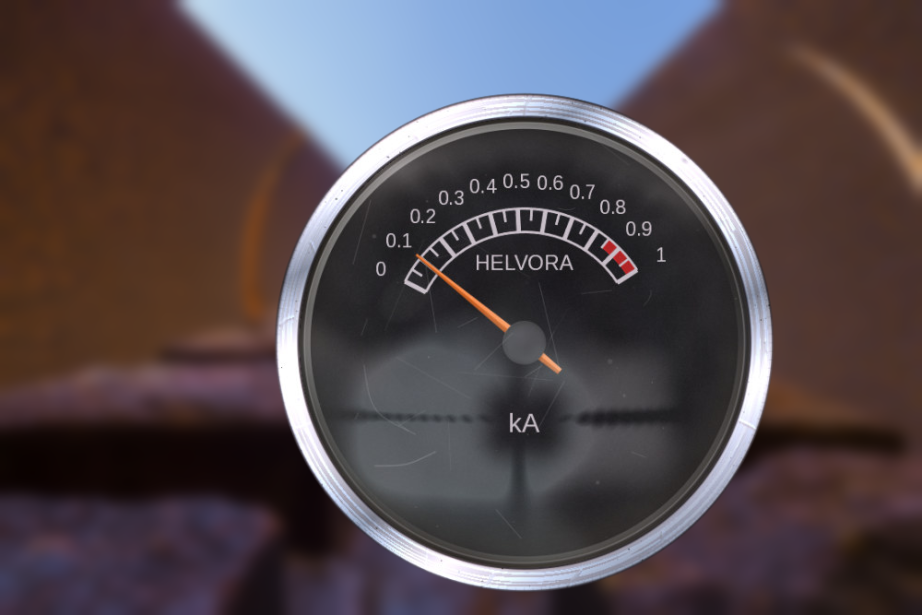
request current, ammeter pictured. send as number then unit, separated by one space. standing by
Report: 0.1 kA
